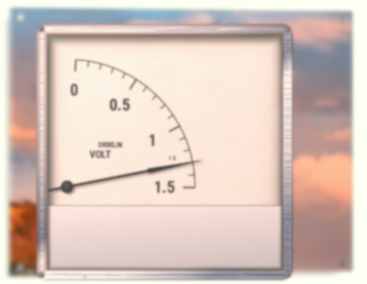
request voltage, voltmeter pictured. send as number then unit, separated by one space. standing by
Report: 1.3 V
